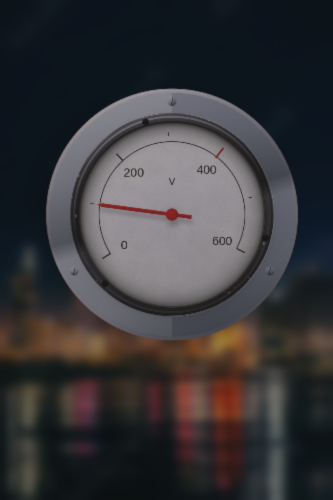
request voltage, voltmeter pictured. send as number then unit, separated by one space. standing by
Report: 100 V
